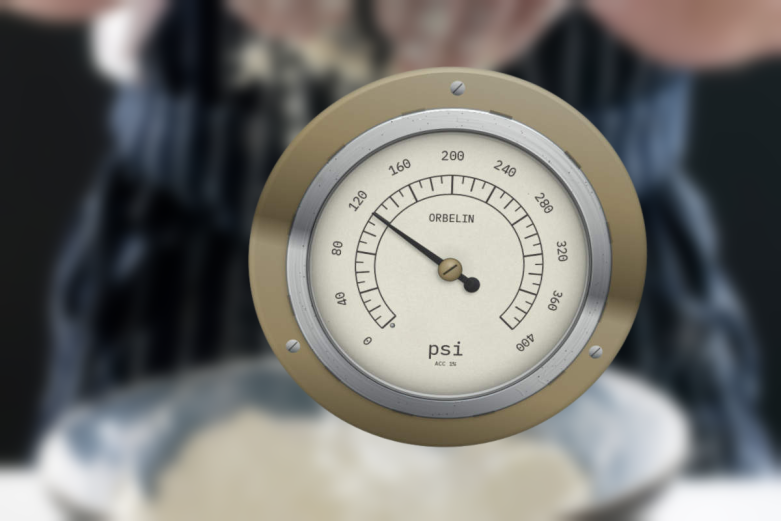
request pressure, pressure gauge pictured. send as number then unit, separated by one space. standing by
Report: 120 psi
